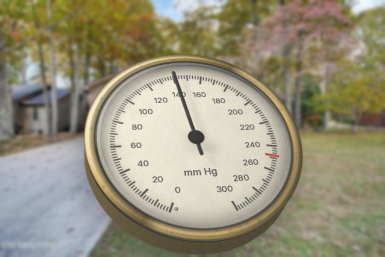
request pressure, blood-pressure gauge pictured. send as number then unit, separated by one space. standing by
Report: 140 mmHg
